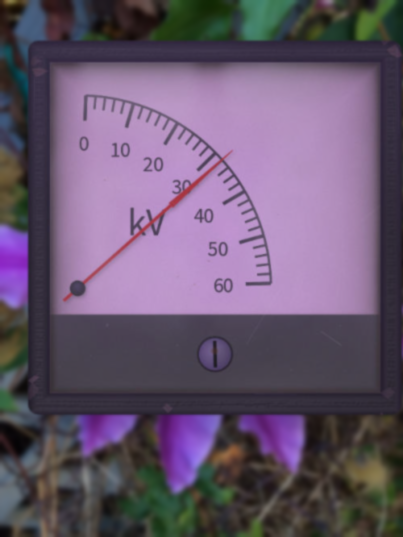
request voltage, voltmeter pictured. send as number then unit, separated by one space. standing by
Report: 32 kV
